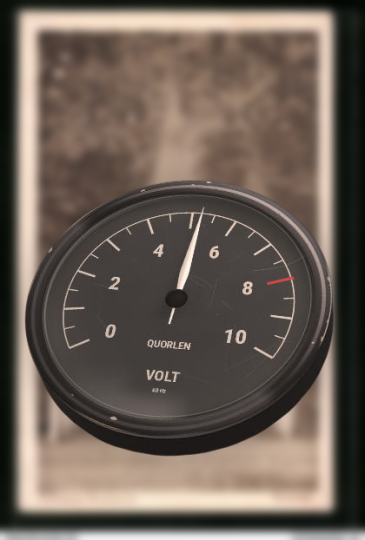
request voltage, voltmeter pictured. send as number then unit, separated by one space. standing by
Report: 5.25 V
